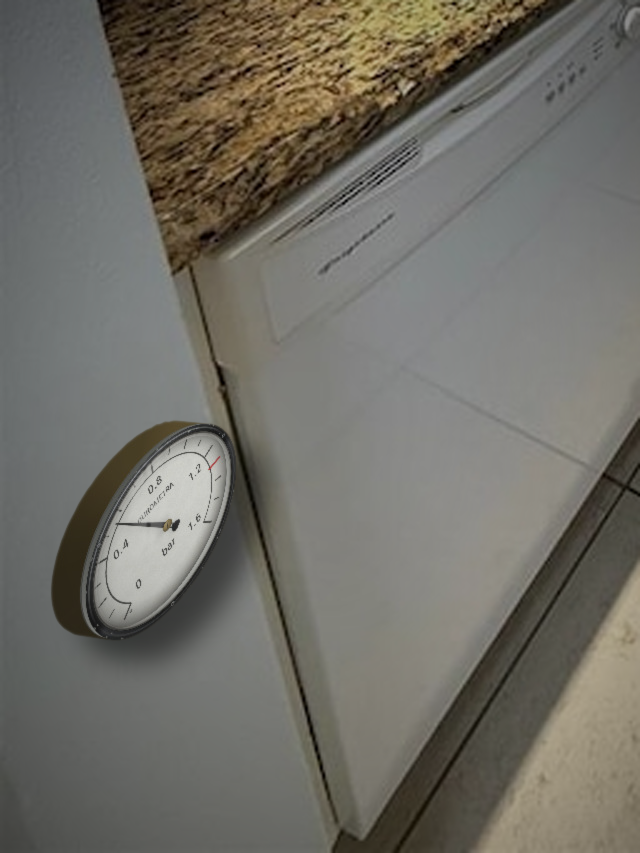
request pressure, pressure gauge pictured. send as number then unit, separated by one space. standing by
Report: 0.55 bar
